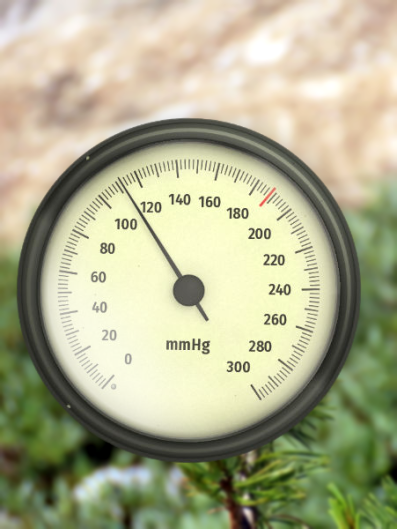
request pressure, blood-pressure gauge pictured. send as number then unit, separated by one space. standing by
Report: 112 mmHg
